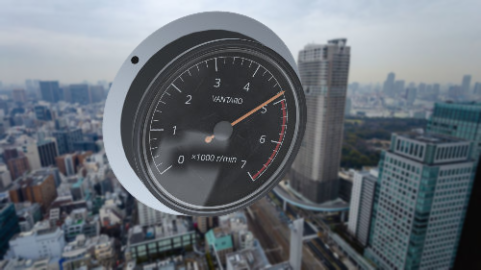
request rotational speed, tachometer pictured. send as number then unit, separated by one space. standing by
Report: 4800 rpm
